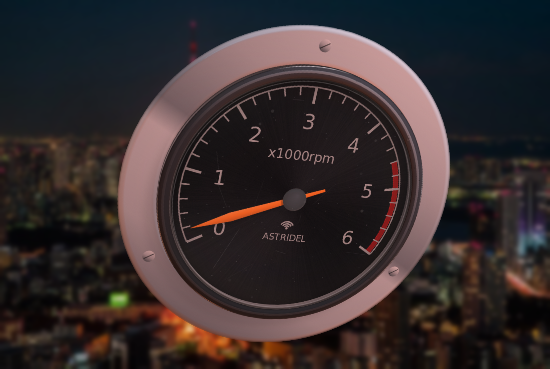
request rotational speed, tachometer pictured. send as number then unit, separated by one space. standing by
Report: 200 rpm
